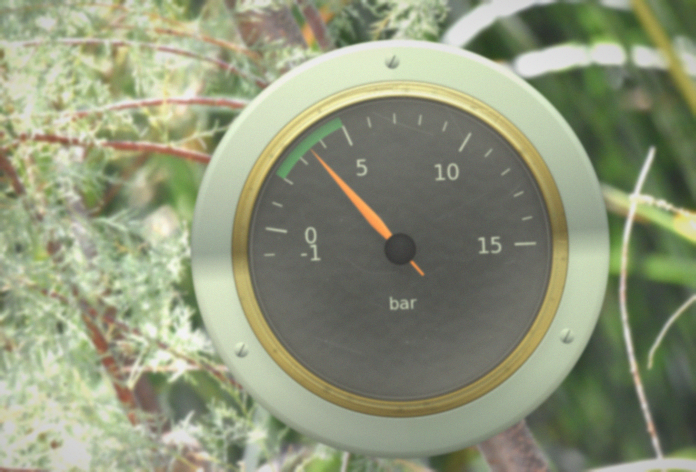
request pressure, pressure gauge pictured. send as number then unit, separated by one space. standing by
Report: 3.5 bar
